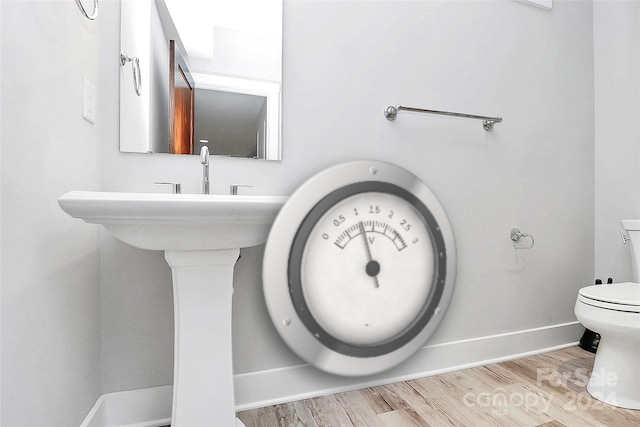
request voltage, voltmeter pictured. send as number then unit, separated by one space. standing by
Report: 1 V
